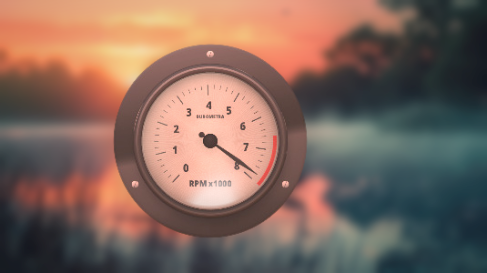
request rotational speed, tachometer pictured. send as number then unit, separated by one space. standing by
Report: 7800 rpm
